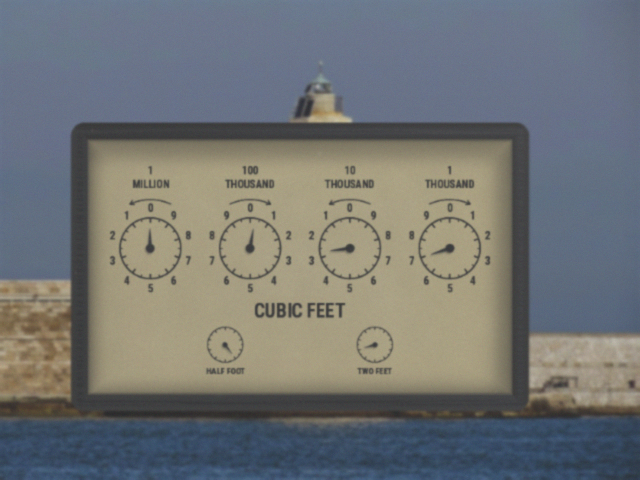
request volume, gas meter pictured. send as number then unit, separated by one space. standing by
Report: 2700 ft³
